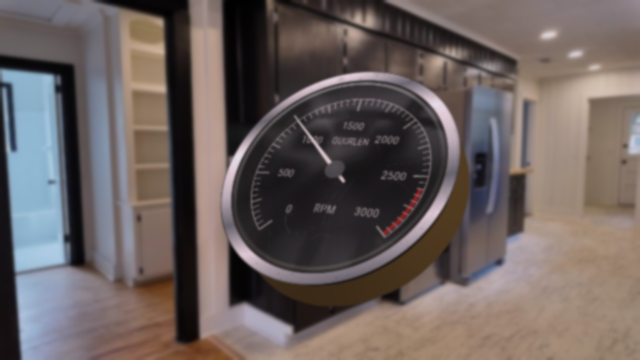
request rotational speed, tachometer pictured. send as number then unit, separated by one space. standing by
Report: 1000 rpm
